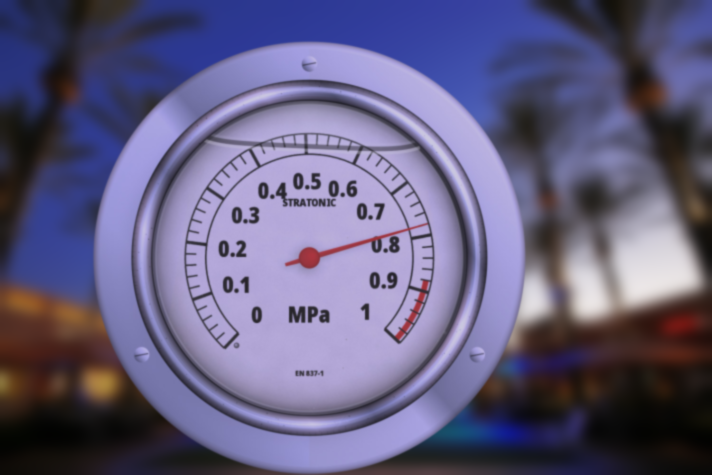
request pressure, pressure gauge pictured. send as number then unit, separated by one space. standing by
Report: 0.78 MPa
